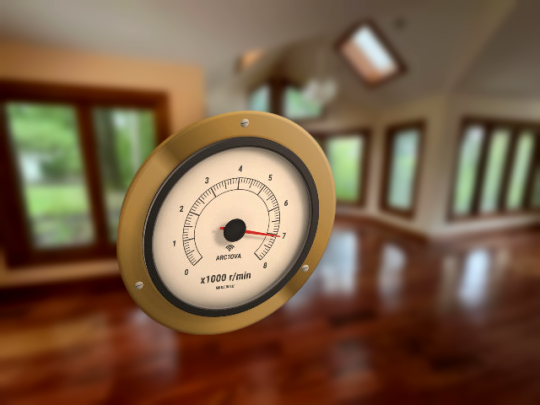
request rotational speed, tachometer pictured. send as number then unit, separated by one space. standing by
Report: 7000 rpm
